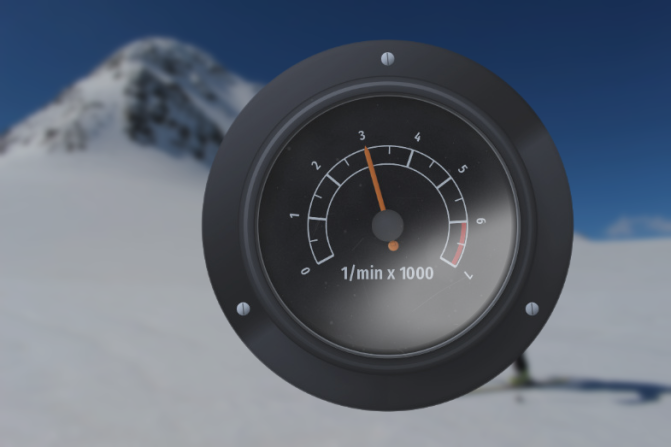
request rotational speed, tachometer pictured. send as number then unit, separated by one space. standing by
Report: 3000 rpm
